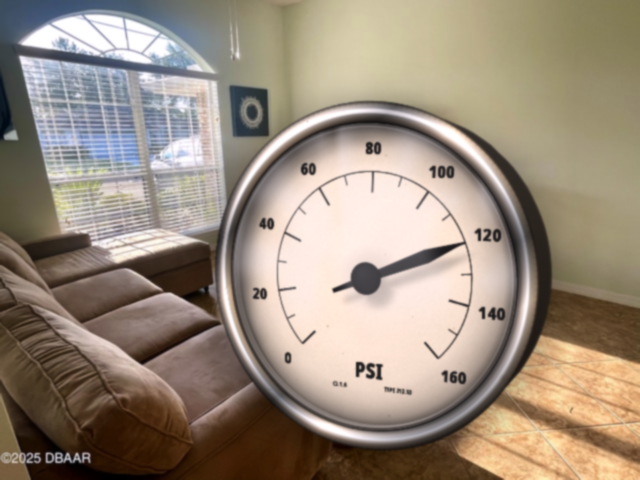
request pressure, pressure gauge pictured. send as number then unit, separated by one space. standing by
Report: 120 psi
